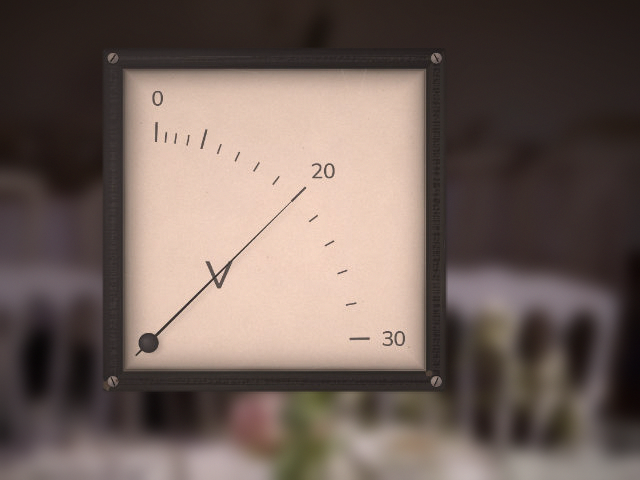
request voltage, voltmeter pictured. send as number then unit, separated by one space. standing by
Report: 20 V
